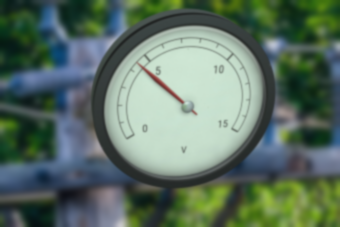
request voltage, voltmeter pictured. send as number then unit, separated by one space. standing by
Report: 4.5 V
